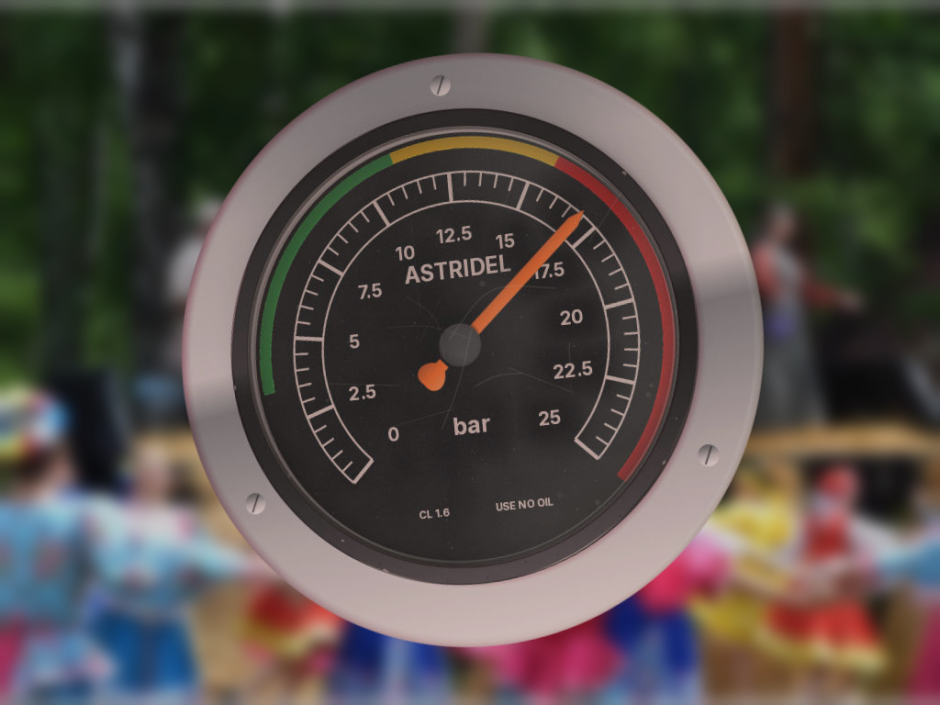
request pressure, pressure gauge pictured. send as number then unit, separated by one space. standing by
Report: 17 bar
